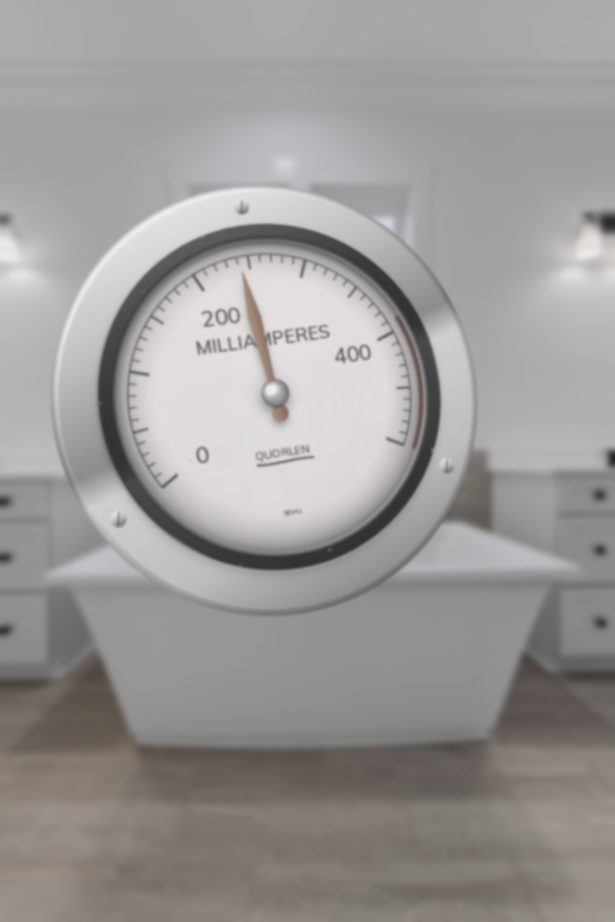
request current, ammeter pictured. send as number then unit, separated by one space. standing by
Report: 240 mA
